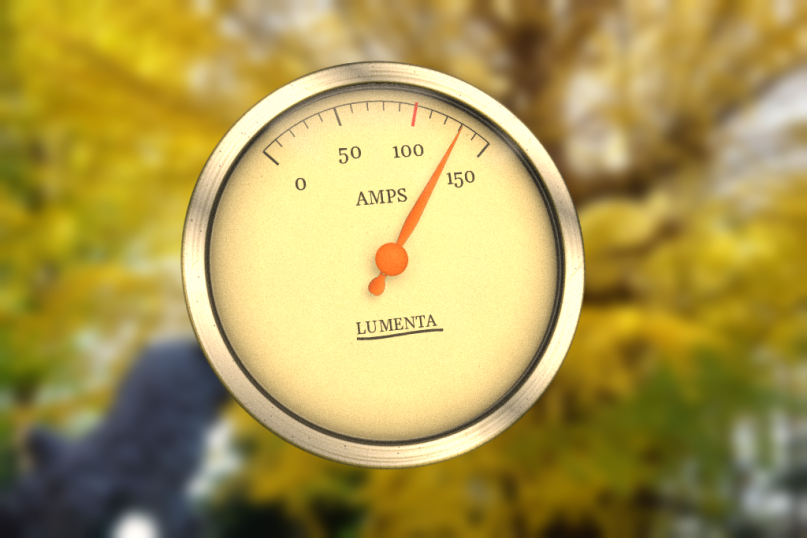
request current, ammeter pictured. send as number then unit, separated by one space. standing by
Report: 130 A
